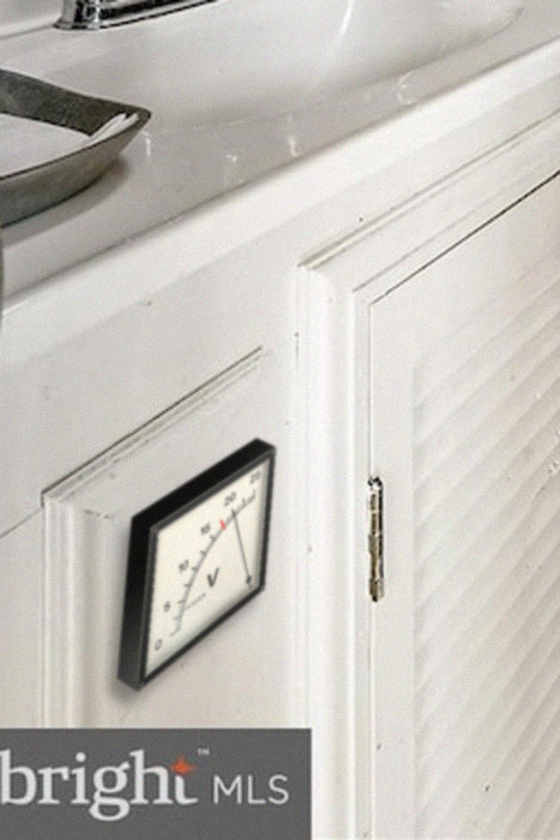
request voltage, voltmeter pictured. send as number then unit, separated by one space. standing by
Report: 20 V
